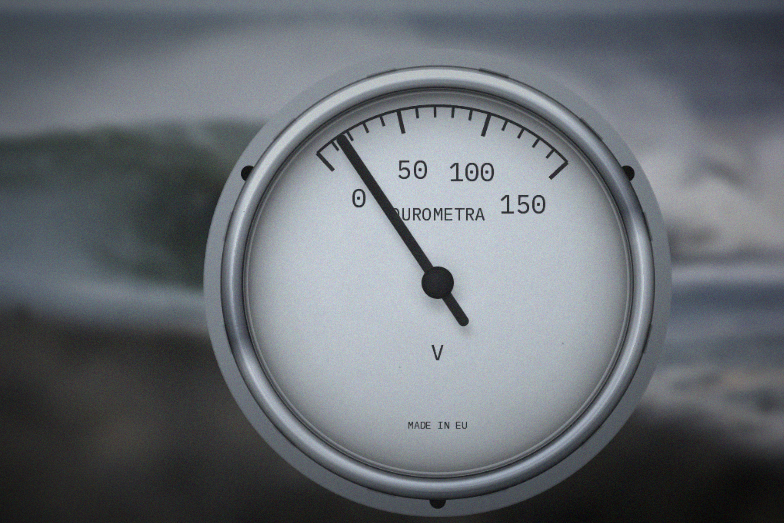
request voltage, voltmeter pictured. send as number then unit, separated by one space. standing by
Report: 15 V
